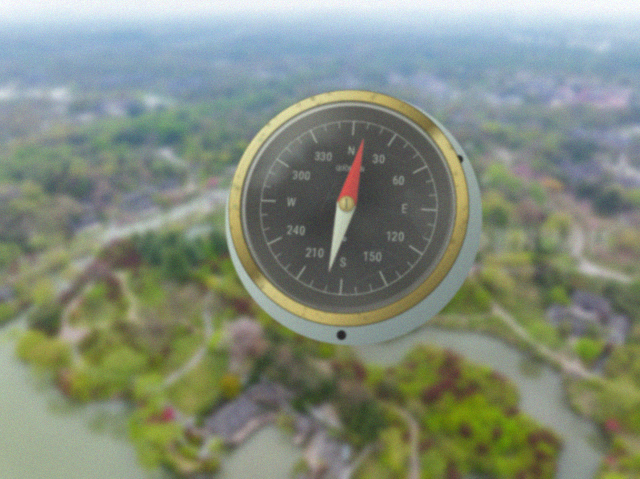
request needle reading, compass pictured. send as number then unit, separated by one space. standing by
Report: 10 °
